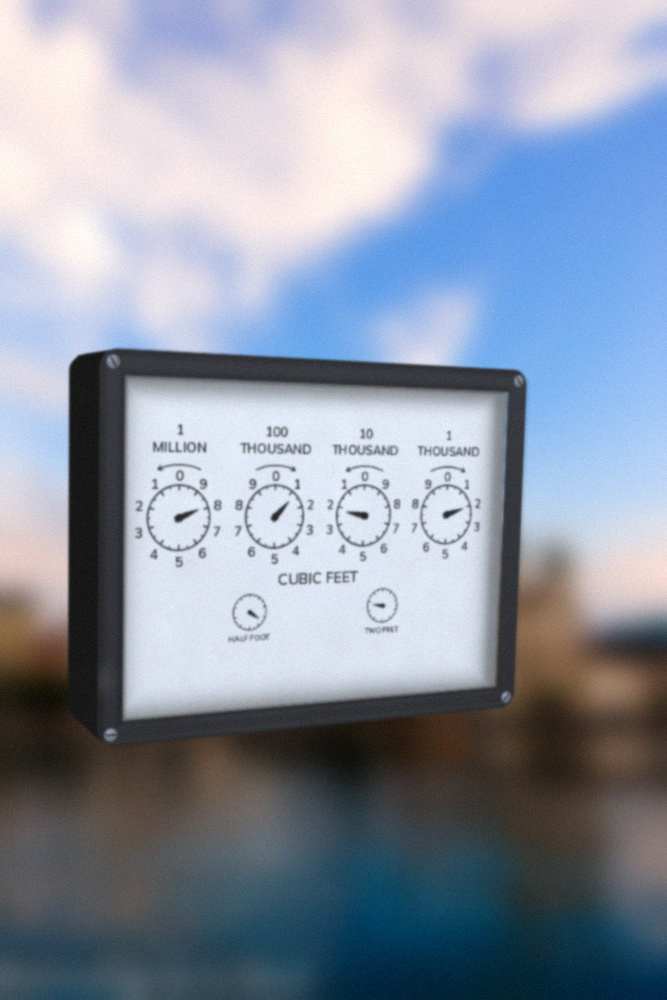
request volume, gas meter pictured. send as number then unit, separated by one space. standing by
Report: 812200 ft³
